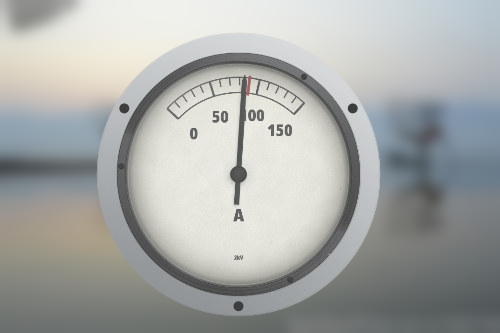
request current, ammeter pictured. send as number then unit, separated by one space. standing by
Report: 85 A
